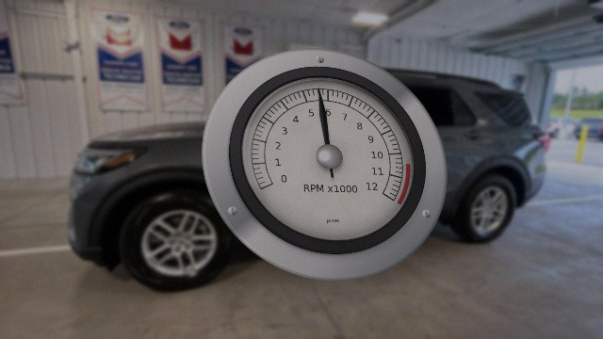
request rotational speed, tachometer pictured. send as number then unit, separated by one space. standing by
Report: 5600 rpm
